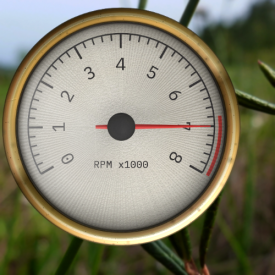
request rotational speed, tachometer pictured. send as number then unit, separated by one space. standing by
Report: 7000 rpm
